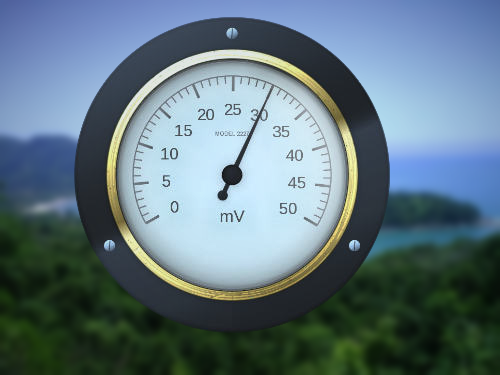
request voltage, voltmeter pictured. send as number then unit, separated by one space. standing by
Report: 30 mV
